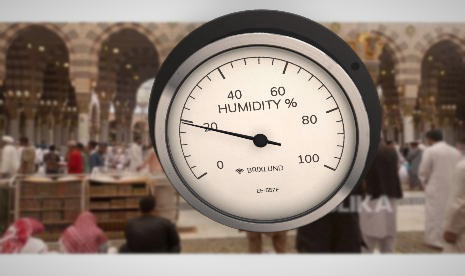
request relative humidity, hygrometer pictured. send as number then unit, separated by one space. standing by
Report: 20 %
